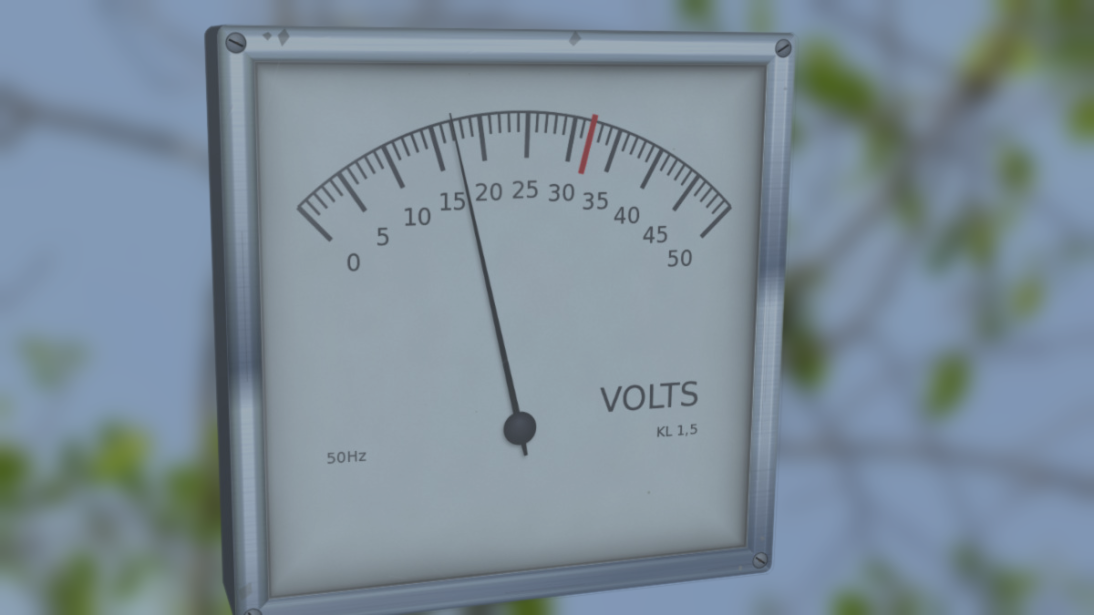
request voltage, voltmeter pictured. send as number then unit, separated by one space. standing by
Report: 17 V
